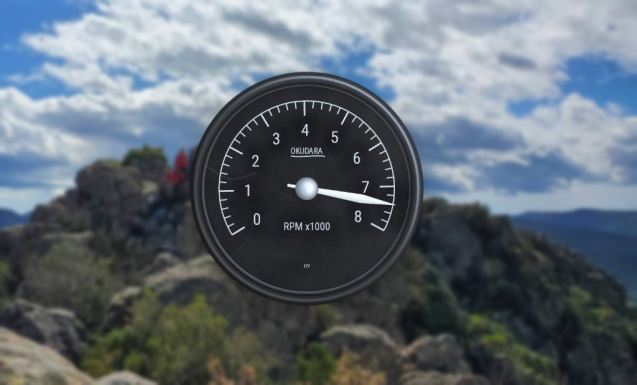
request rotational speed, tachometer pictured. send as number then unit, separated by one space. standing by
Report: 7400 rpm
